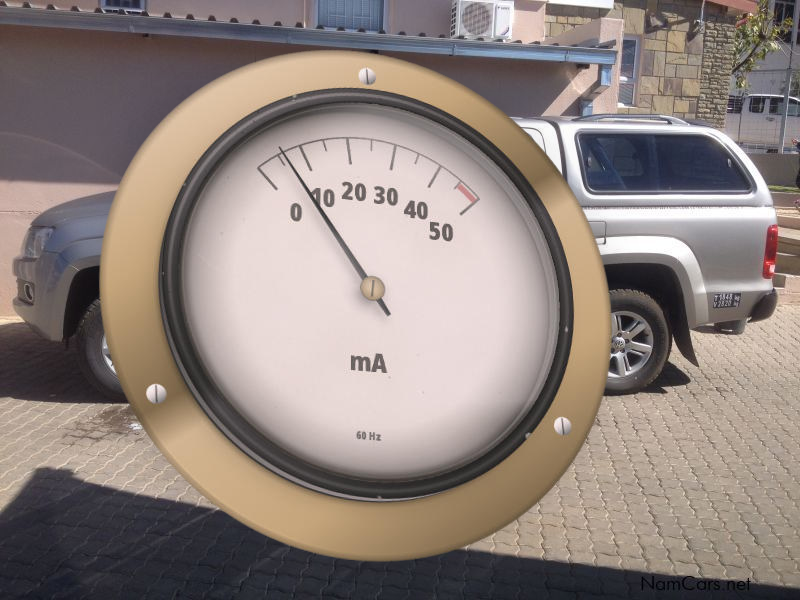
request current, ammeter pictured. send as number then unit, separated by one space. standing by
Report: 5 mA
